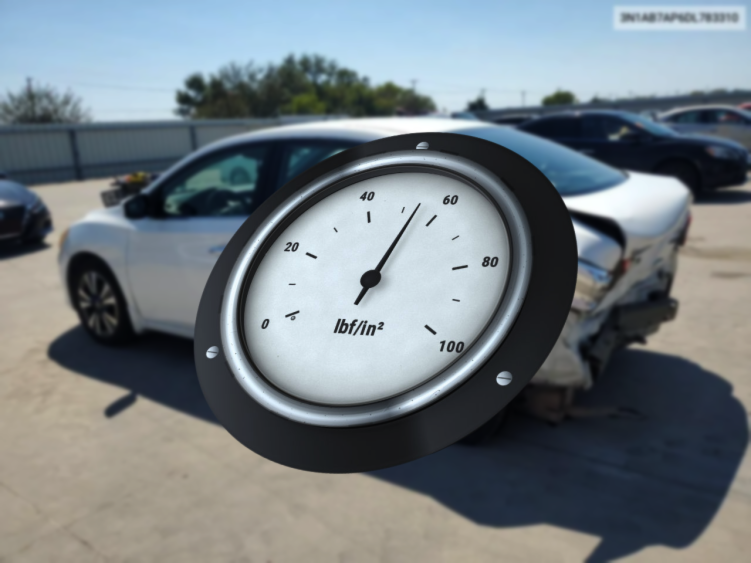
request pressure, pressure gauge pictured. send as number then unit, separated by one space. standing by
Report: 55 psi
